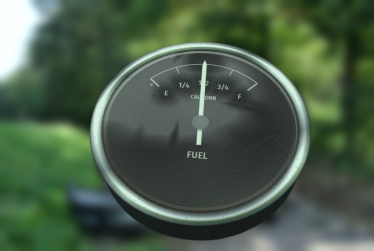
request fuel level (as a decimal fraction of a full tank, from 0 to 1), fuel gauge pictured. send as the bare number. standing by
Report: 0.5
